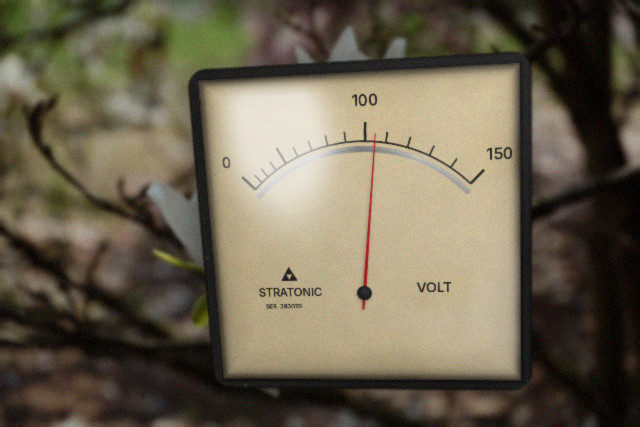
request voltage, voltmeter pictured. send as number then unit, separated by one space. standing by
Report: 105 V
